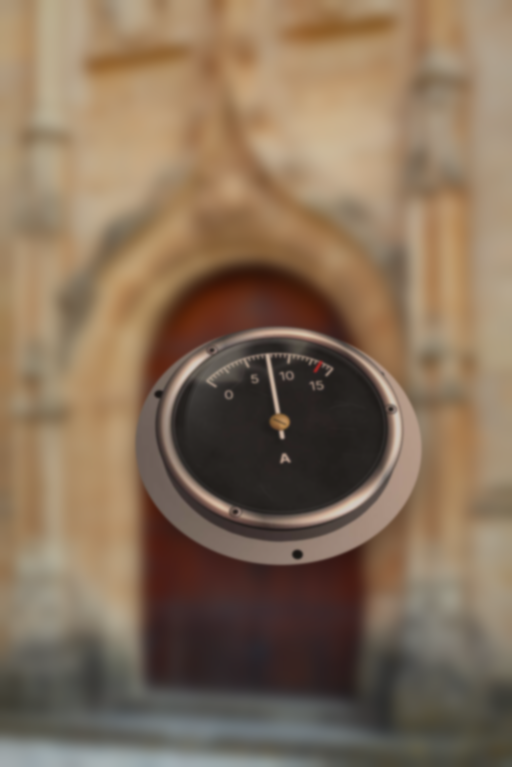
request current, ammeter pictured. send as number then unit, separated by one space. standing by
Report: 7.5 A
